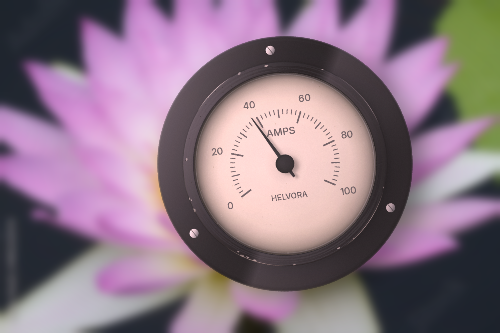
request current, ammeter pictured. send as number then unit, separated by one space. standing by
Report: 38 A
